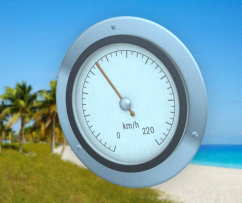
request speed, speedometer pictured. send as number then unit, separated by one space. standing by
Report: 90 km/h
